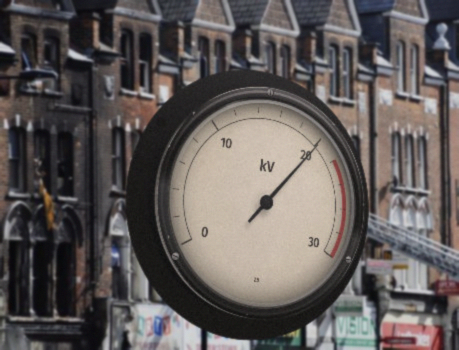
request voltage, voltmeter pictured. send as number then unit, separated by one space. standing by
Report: 20 kV
